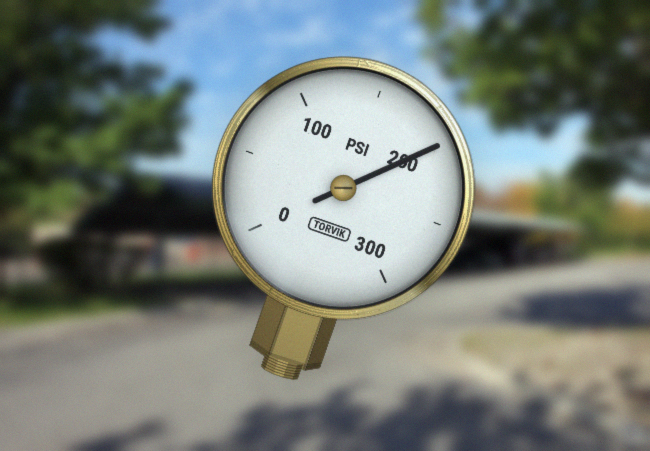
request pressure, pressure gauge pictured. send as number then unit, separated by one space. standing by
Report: 200 psi
